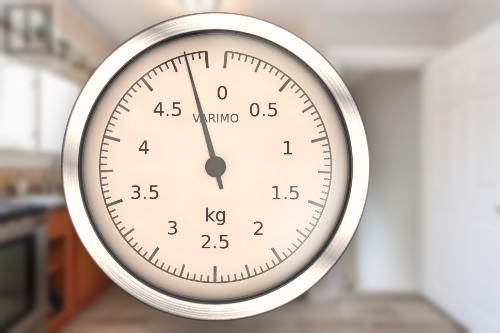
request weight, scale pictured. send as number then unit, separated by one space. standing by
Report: 4.85 kg
